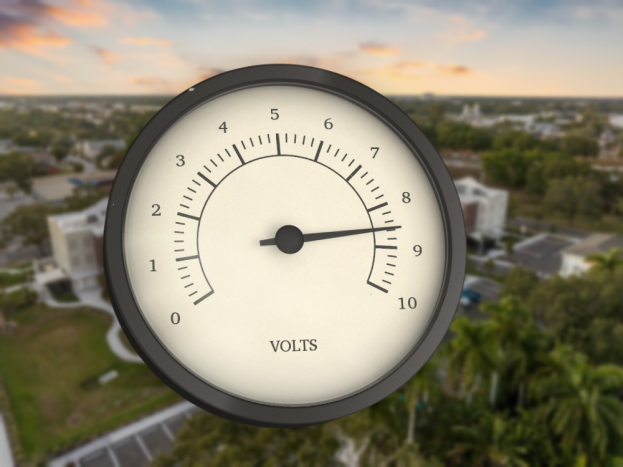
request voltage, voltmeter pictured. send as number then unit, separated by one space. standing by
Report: 8.6 V
